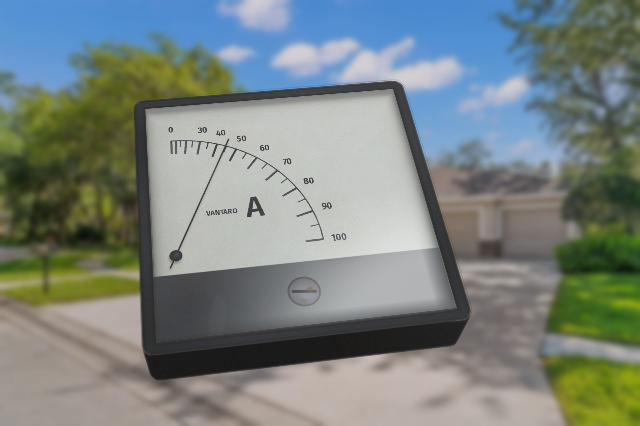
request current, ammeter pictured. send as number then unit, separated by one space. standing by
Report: 45 A
